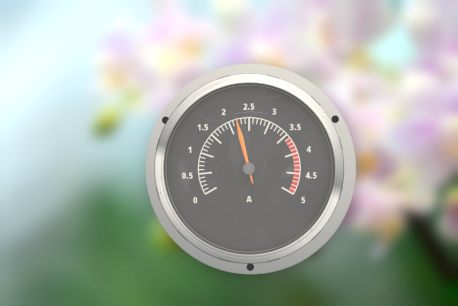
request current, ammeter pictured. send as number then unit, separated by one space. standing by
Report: 2.2 A
